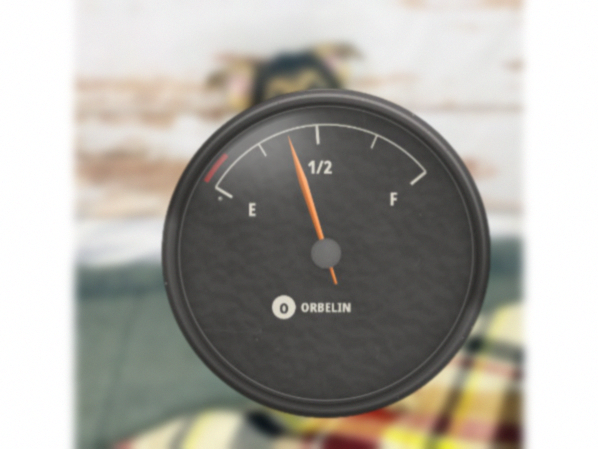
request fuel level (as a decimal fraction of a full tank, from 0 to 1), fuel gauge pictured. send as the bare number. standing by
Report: 0.375
